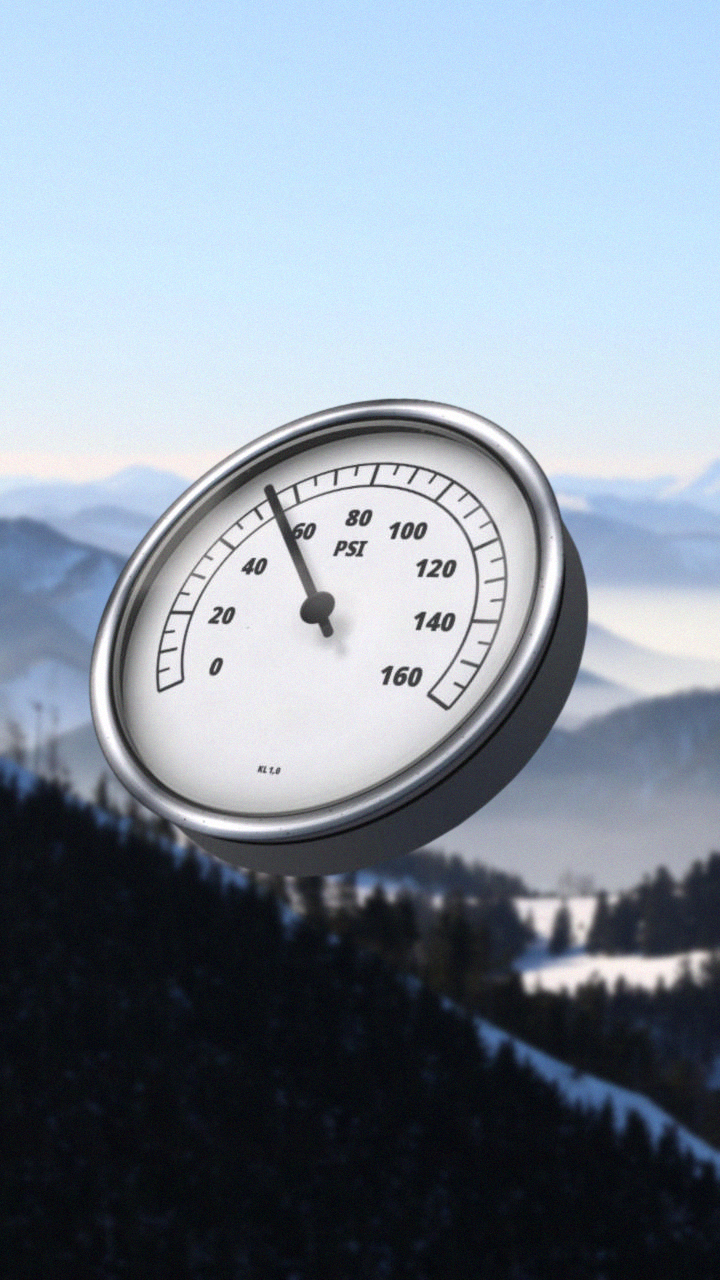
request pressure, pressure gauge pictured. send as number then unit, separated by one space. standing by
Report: 55 psi
